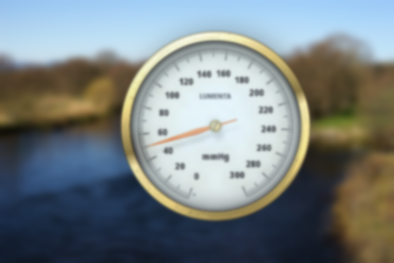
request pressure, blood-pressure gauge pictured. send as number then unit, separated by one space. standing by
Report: 50 mmHg
